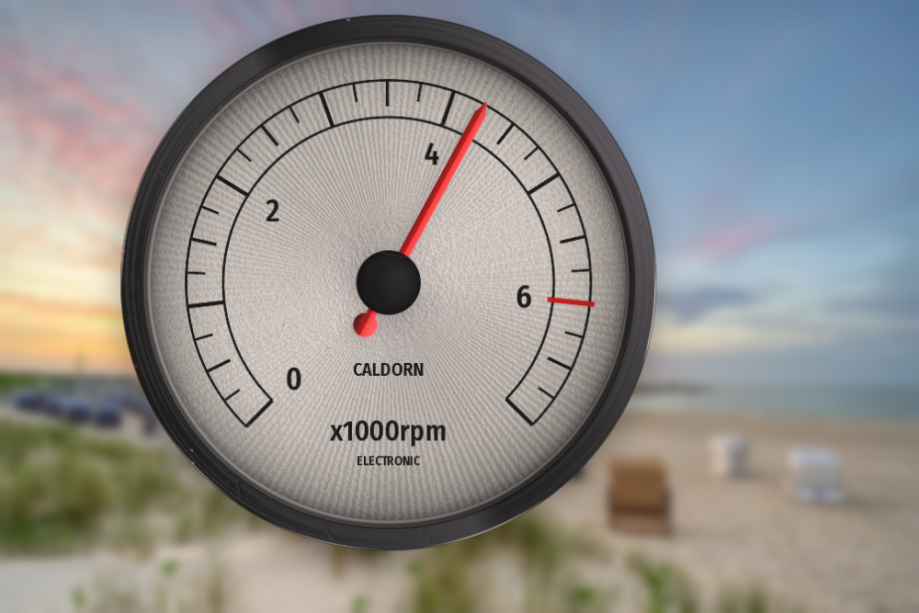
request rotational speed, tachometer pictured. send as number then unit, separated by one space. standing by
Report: 4250 rpm
